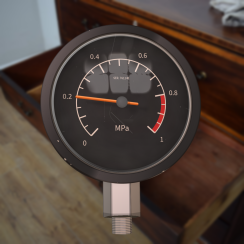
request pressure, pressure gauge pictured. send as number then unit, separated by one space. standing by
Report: 0.2 MPa
